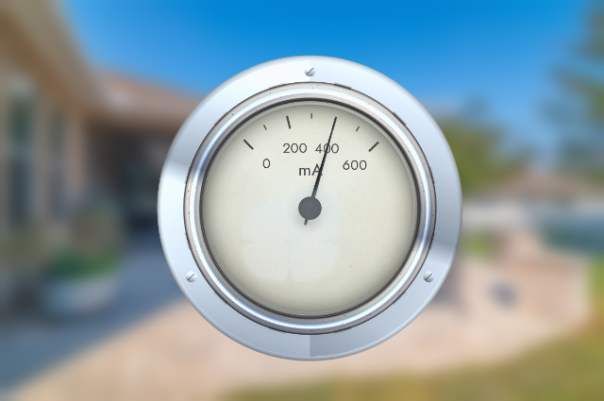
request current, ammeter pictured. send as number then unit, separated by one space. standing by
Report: 400 mA
